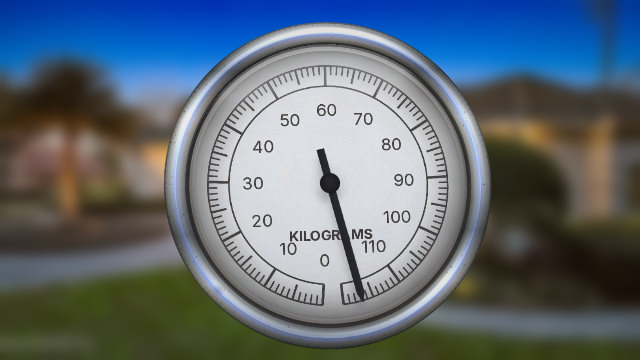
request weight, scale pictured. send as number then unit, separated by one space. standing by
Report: 117 kg
